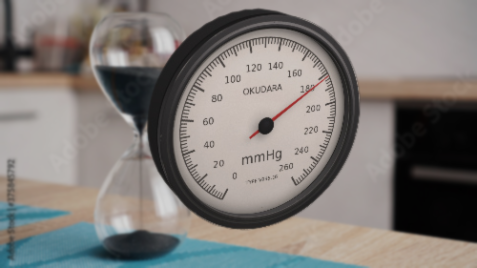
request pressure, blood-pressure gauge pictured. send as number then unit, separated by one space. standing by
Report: 180 mmHg
